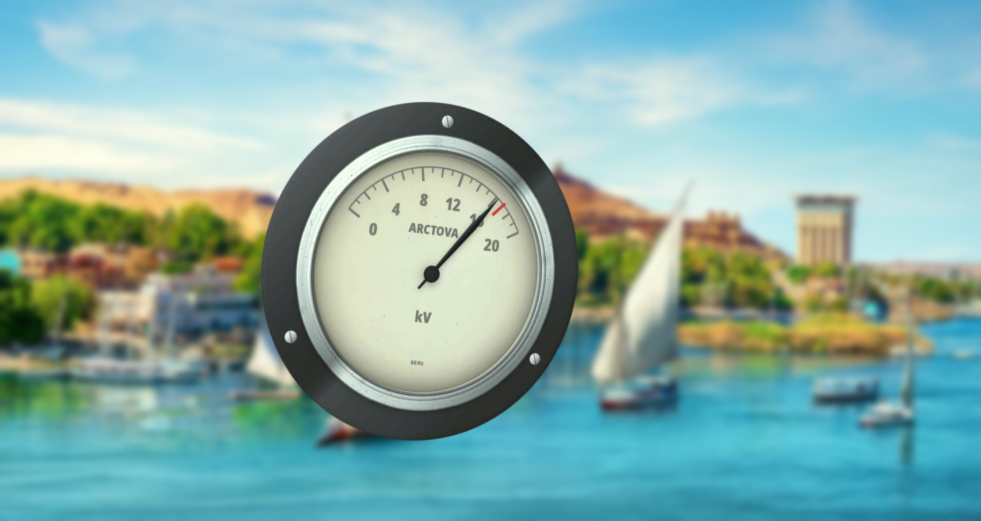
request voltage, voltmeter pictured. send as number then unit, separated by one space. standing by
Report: 16 kV
